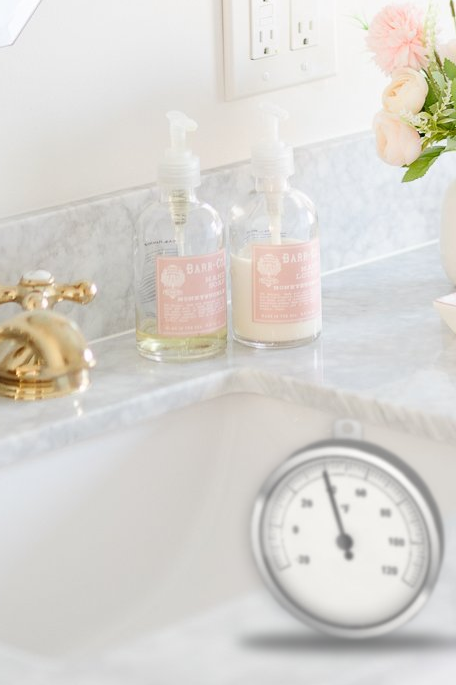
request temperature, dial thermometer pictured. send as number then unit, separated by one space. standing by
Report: 40 °F
